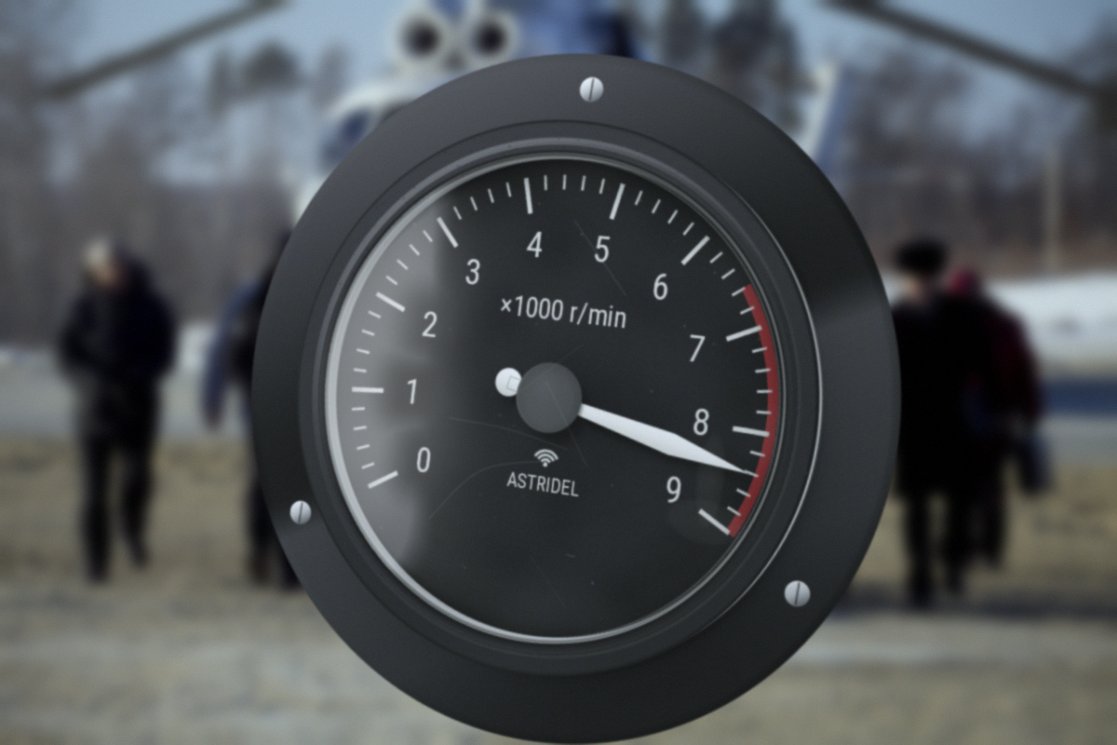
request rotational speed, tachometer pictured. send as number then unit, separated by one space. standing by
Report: 8400 rpm
